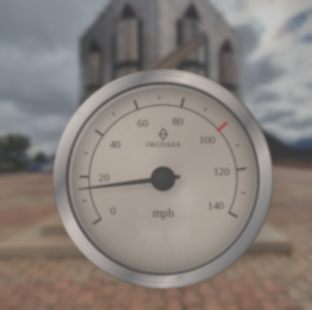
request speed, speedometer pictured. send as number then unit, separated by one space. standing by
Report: 15 mph
